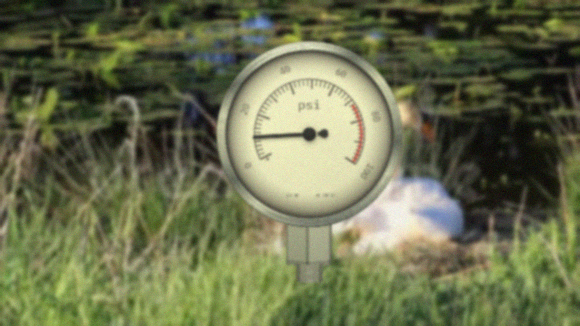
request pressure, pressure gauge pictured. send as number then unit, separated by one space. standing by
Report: 10 psi
